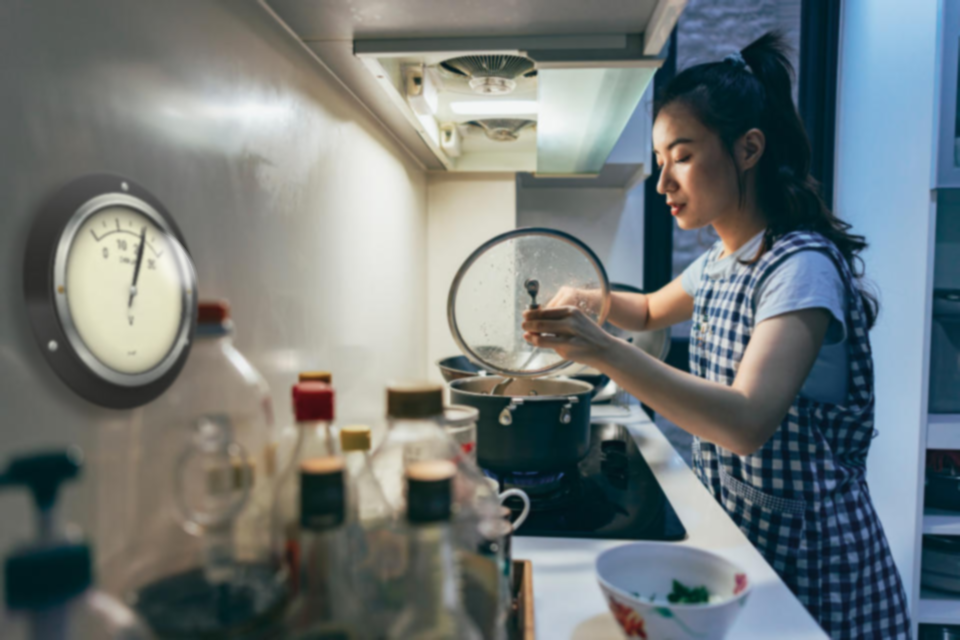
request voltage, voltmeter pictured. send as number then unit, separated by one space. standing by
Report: 20 V
